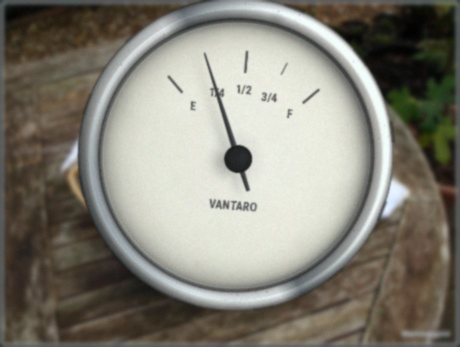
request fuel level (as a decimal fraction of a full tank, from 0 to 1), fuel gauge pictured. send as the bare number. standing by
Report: 0.25
